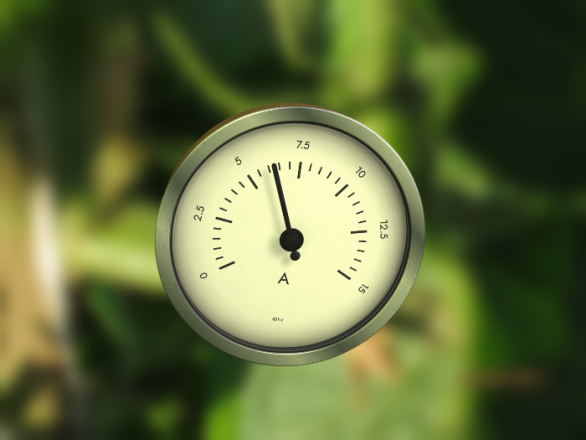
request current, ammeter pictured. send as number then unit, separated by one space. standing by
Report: 6.25 A
